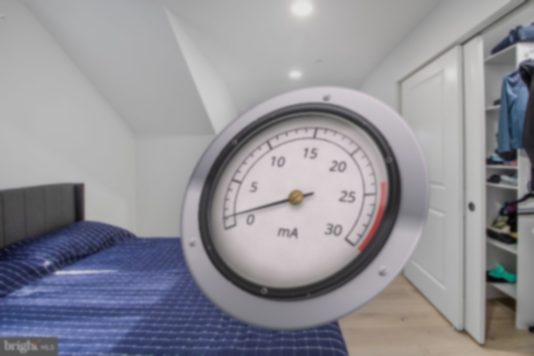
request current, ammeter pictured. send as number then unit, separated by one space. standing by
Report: 1 mA
